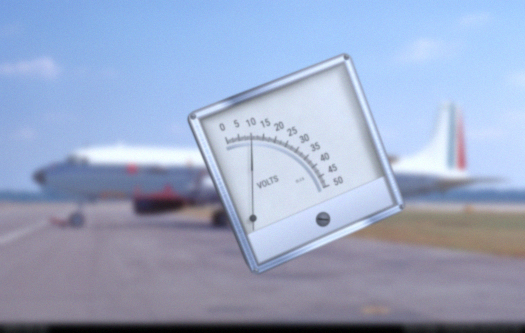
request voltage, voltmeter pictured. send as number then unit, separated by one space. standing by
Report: 10 V
